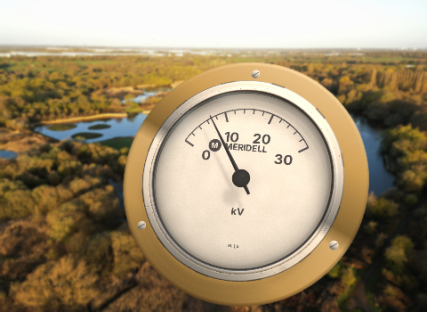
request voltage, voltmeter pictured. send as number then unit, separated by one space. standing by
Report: 7 kV
